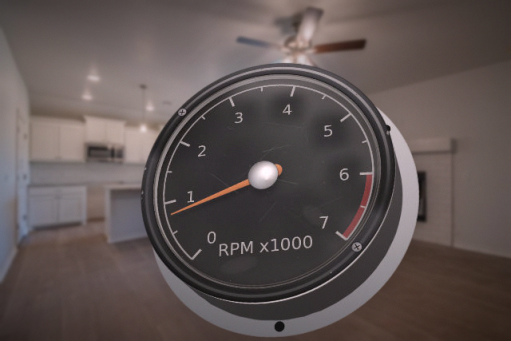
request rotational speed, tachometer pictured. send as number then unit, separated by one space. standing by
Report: 750 rpm
